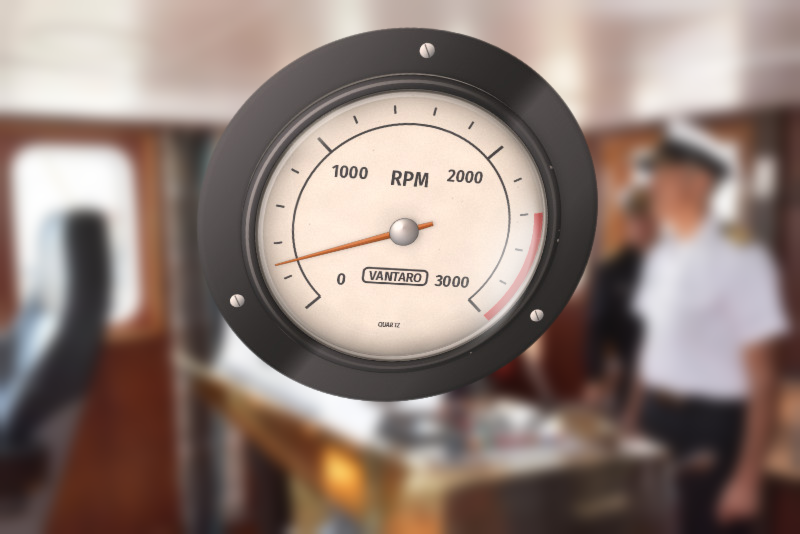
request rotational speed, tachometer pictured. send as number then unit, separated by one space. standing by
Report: 300 rpm
